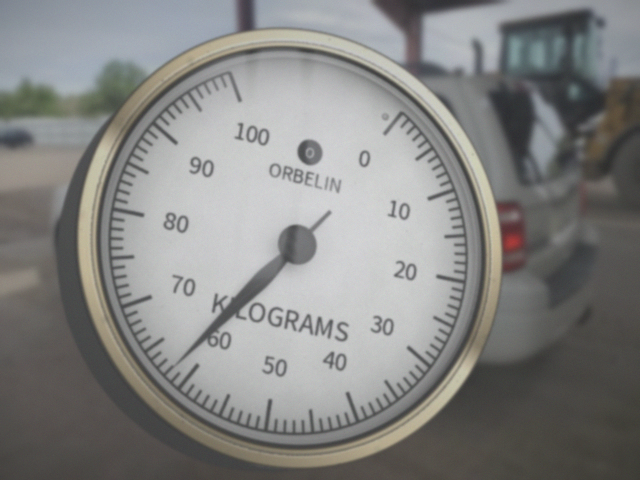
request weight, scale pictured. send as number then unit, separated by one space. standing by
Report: 62 kg
